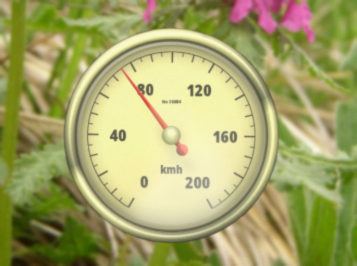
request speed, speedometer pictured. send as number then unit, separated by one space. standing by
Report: 75 km/h
